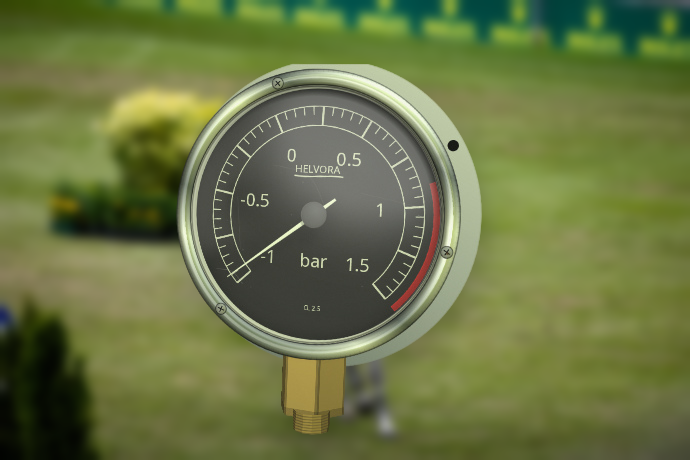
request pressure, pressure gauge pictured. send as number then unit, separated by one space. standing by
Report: -0.95 bar
